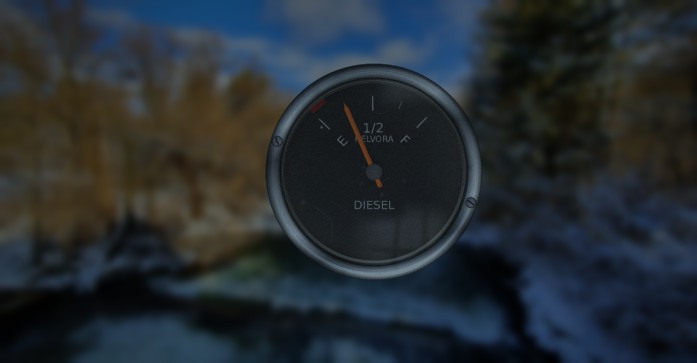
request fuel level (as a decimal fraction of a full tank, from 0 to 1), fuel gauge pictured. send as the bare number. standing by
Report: 0.25
